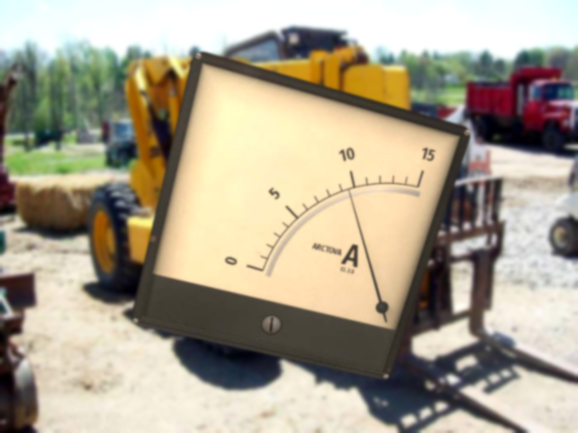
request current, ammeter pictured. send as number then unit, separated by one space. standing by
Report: 9.5 A
